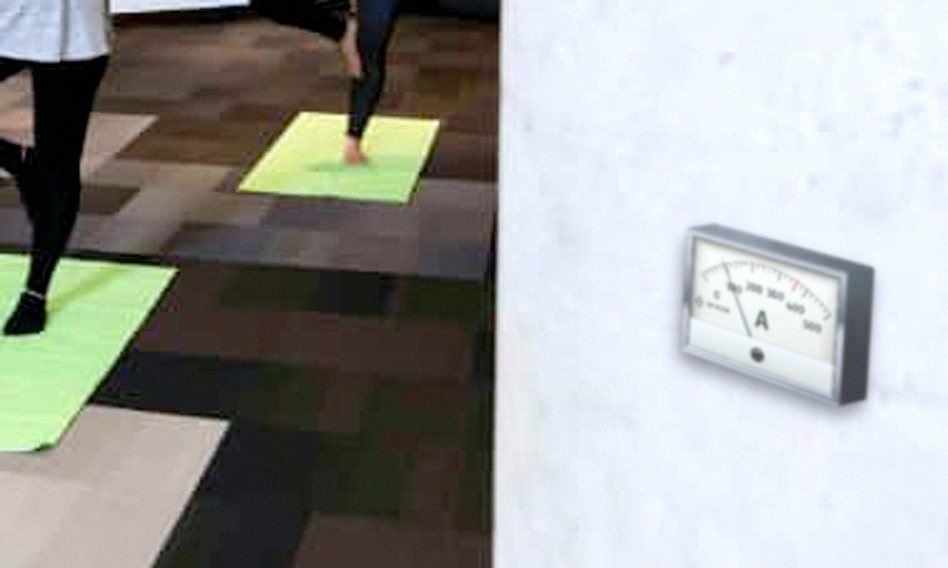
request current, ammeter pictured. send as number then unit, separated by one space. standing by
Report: 100 A
